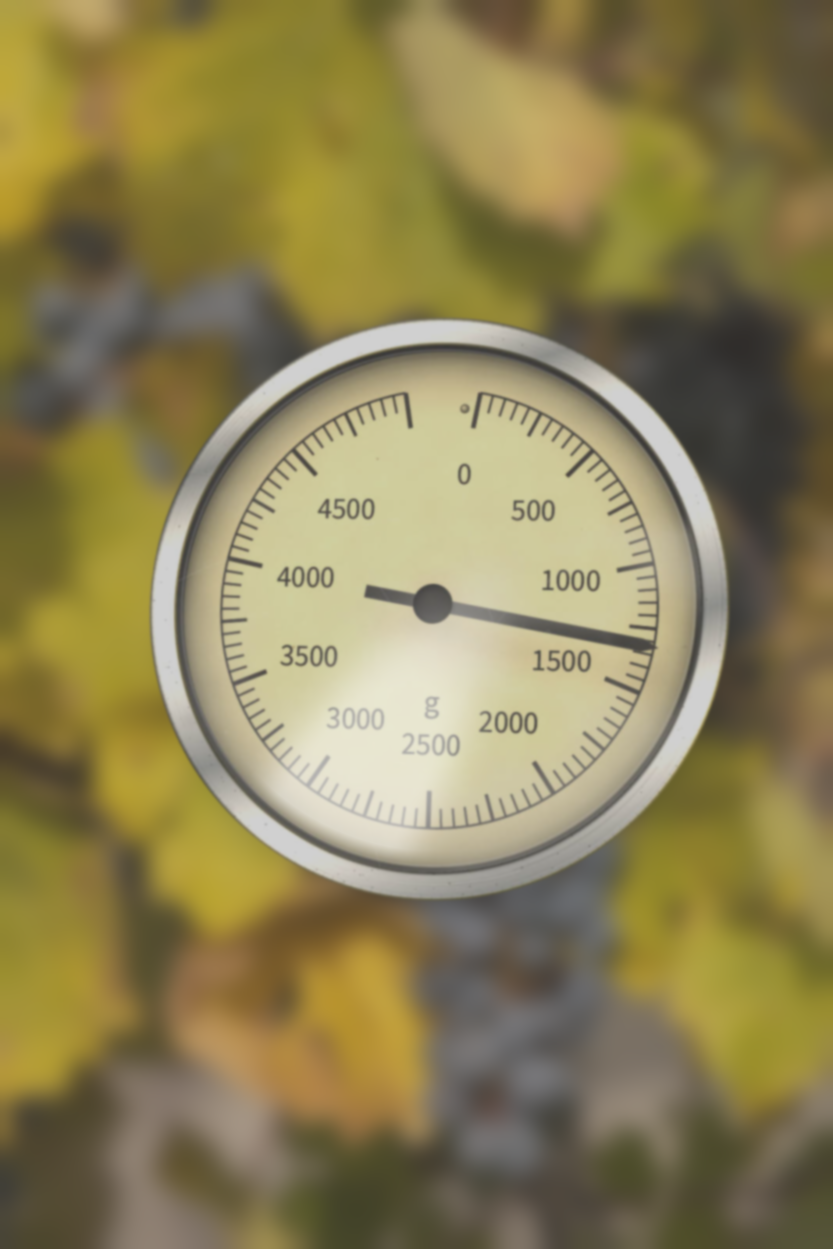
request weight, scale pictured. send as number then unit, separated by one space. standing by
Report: 1325 g
